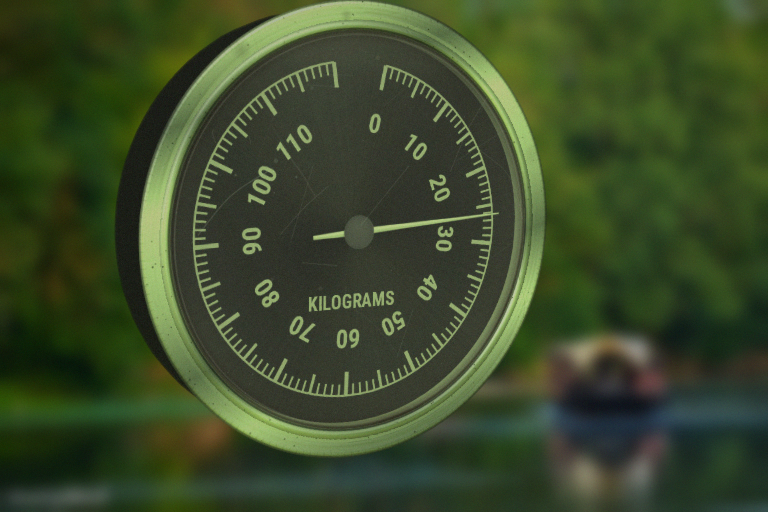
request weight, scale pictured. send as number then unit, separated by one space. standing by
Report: 26 kg
